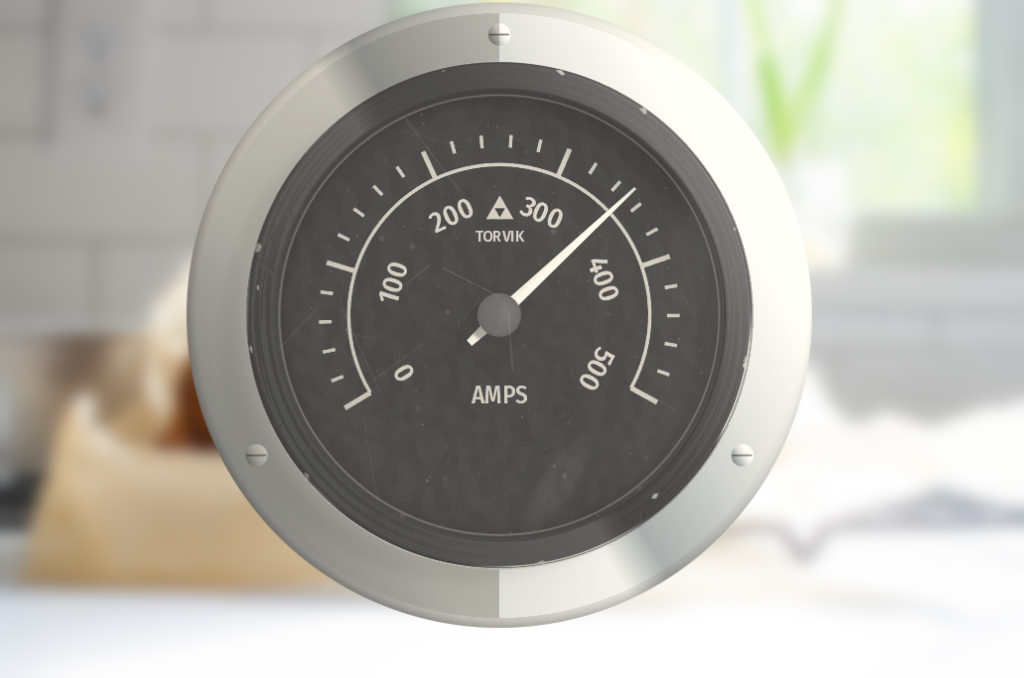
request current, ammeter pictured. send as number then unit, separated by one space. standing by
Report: 350 A
